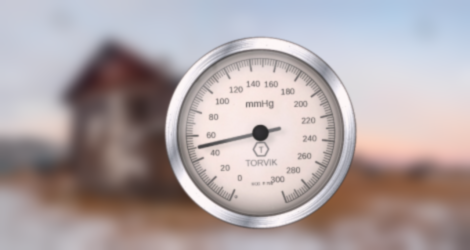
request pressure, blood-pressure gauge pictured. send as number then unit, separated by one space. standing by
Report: 50 mmHg
